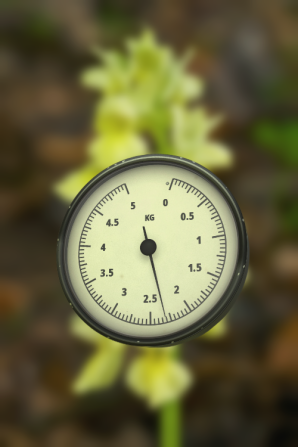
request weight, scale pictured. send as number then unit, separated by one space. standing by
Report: 2.3 kg
